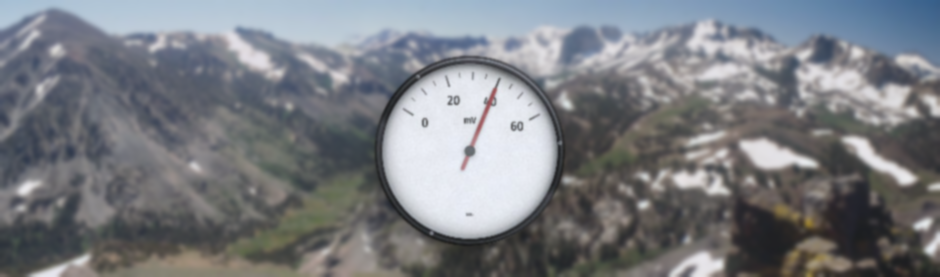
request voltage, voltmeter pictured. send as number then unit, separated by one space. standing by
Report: 40 mV
